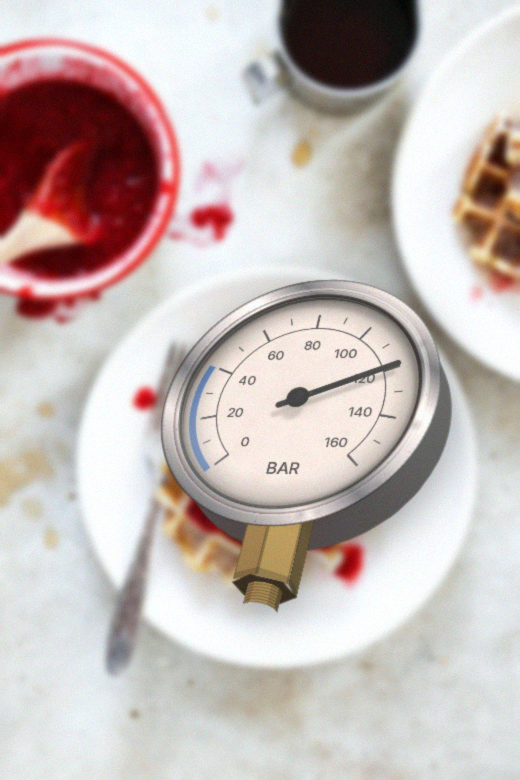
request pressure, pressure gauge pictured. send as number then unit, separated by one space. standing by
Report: 120 bar
